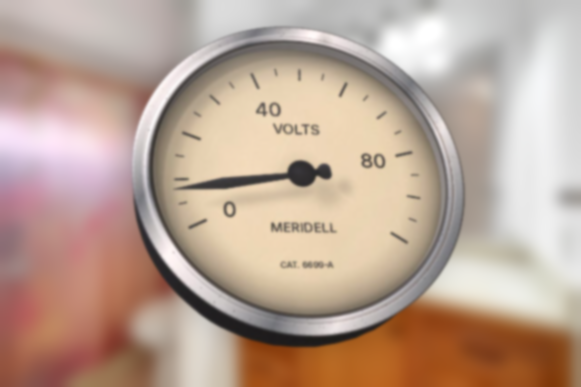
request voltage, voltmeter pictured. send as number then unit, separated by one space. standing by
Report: 7.5 V
